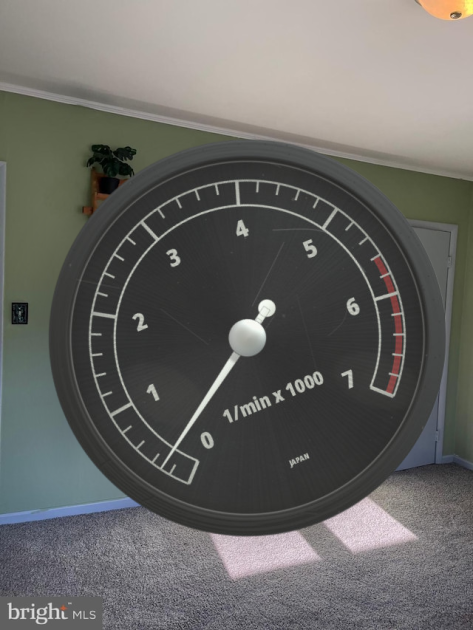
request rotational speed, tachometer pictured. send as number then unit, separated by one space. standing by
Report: 300 rpm
